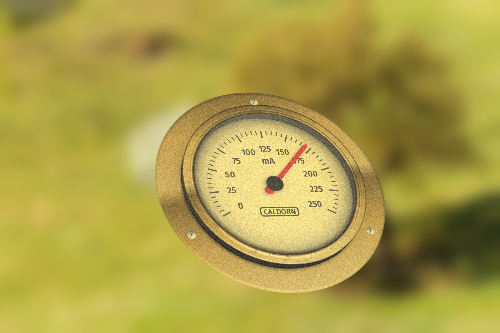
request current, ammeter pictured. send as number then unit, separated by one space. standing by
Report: 170 mA
